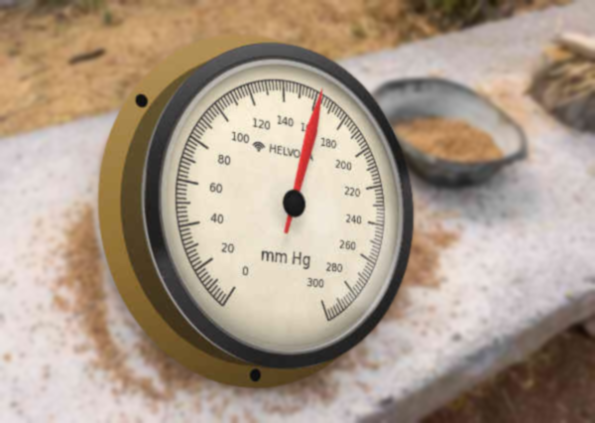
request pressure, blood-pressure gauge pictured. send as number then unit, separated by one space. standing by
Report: 160 mmHg
